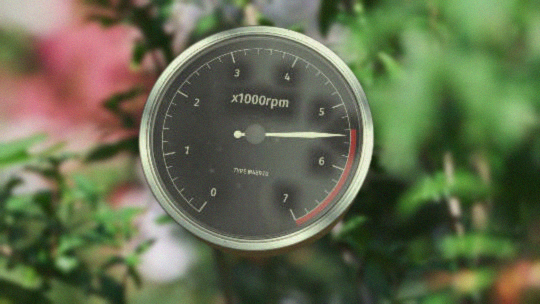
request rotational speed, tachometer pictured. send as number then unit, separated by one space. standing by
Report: 5500 rpm
